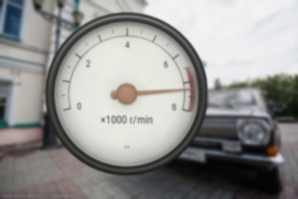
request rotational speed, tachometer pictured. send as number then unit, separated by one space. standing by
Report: 7250 rpm
